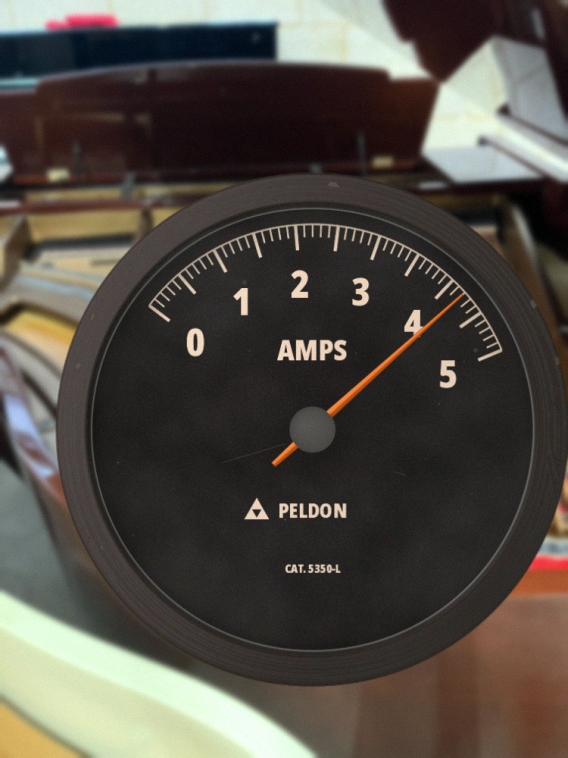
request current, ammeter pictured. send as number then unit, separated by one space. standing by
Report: 4.2 A
